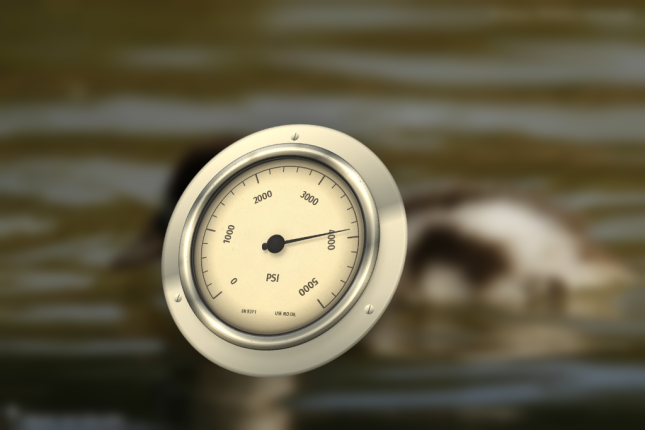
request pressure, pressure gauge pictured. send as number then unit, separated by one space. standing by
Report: 3900 psi
